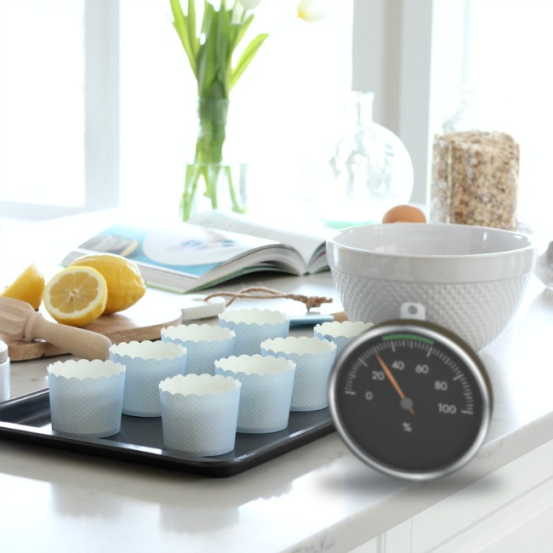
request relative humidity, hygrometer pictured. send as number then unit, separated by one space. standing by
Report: 30 %
